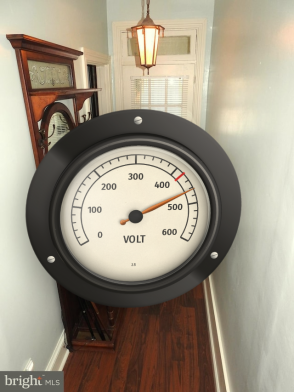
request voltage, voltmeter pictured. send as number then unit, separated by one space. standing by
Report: 460 V
